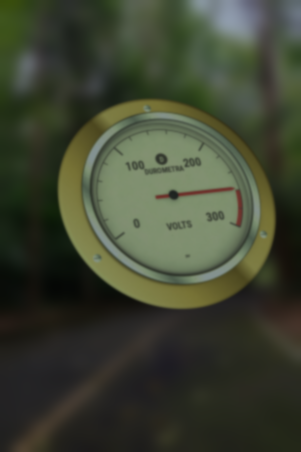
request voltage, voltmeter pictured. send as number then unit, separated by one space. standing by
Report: 260 V
